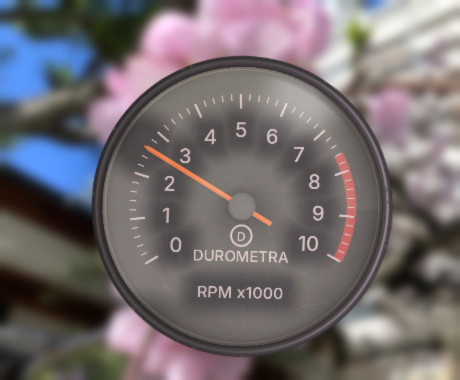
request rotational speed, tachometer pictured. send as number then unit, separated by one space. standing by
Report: 2600 rpm
